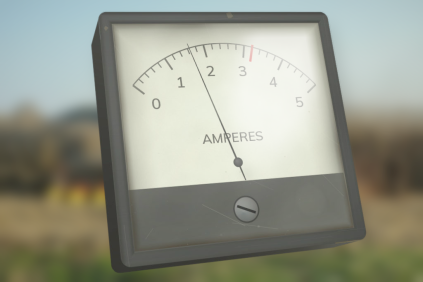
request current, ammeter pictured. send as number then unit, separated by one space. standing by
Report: 1.6 A
